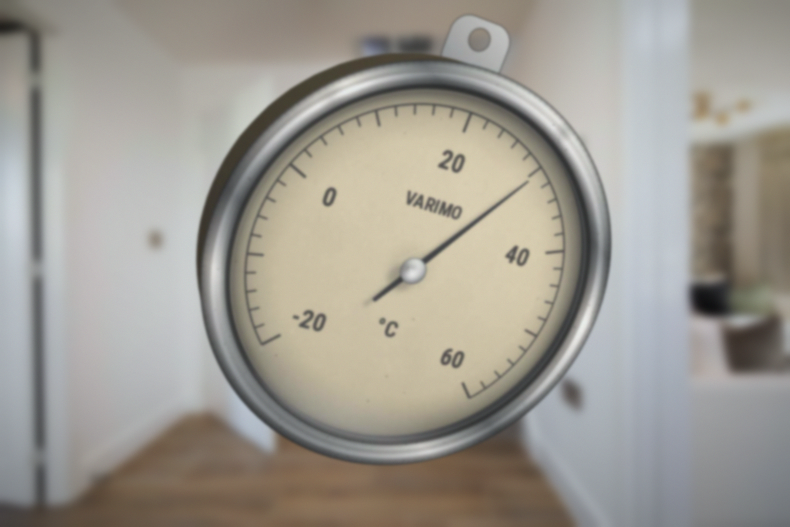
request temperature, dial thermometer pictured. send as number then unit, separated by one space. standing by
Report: 30 °C
